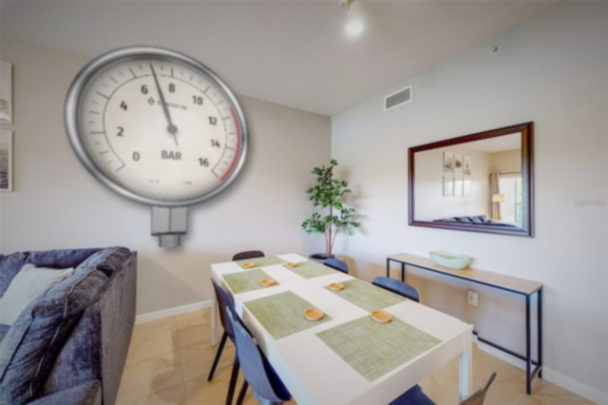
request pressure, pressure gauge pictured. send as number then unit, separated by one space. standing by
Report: 7 bar
